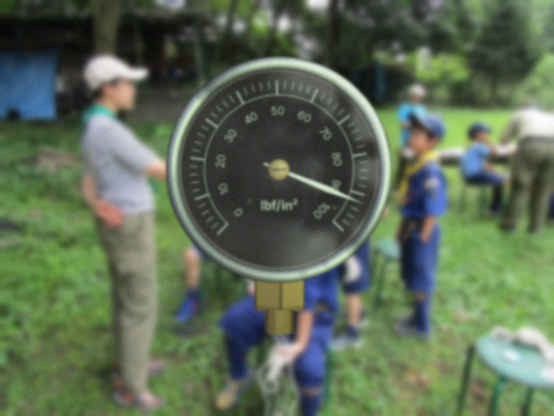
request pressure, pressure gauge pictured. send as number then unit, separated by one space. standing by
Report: 92 psi
